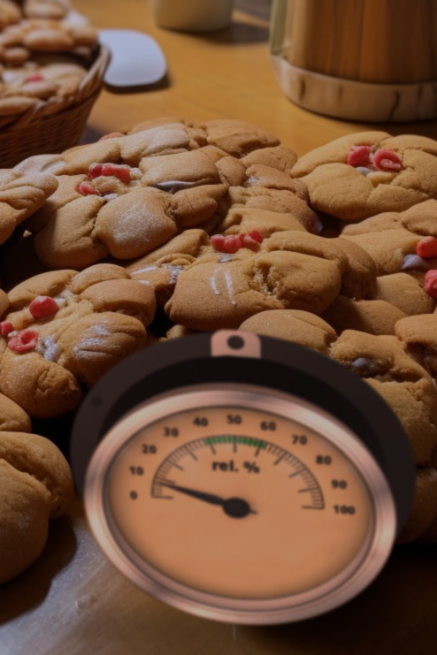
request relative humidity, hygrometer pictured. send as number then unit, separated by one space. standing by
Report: 10 %
